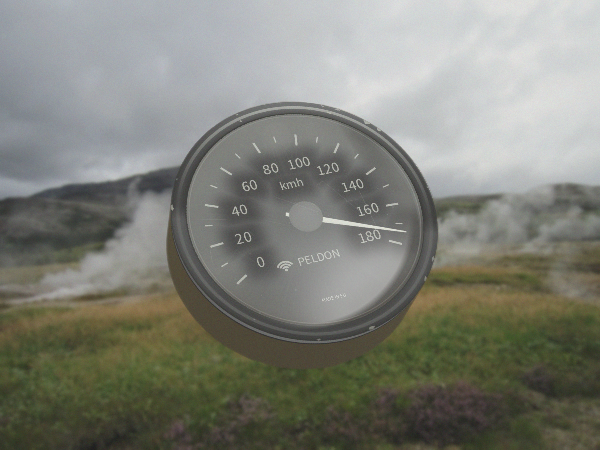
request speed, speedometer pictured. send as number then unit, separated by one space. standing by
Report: 175 km/h
